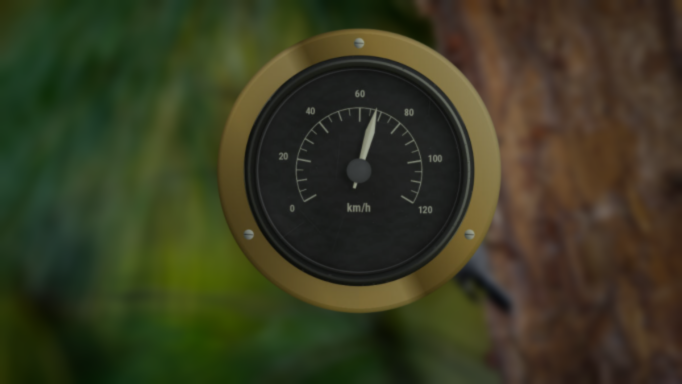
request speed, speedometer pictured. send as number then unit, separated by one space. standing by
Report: 67.5 km/h
